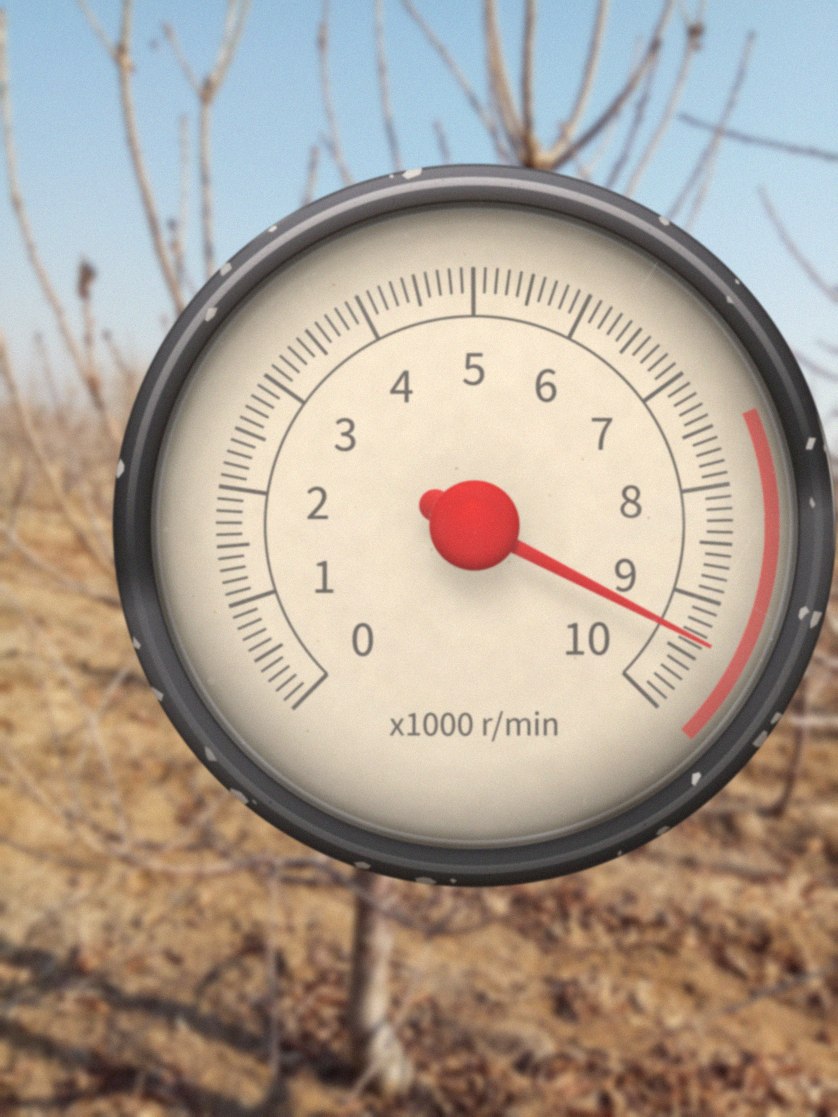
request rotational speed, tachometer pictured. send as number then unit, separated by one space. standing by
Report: 9350 rpm
